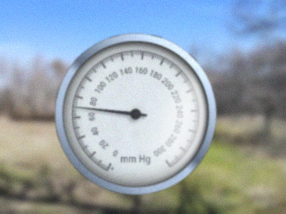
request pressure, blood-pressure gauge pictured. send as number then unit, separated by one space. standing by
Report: 70 mmHg
